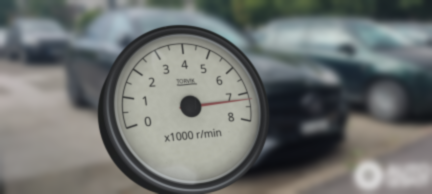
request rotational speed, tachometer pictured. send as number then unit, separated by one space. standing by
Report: 7250 rpm
